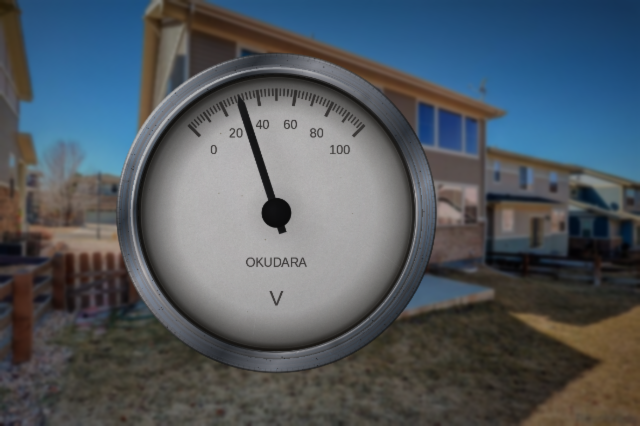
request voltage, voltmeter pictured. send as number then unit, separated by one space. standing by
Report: 30 V
